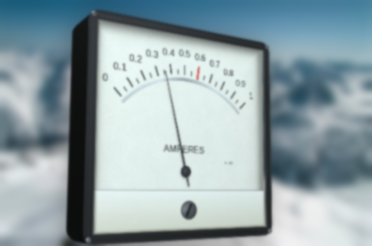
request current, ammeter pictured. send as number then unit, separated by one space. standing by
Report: 0.35 A
